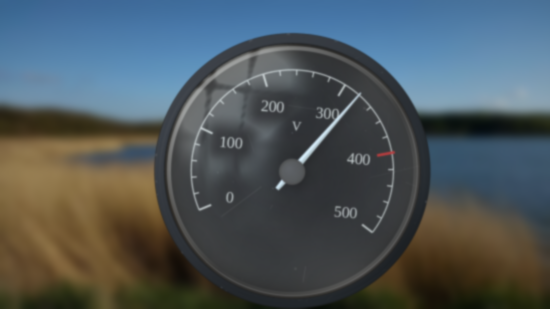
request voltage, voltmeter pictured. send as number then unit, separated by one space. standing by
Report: 320 V
